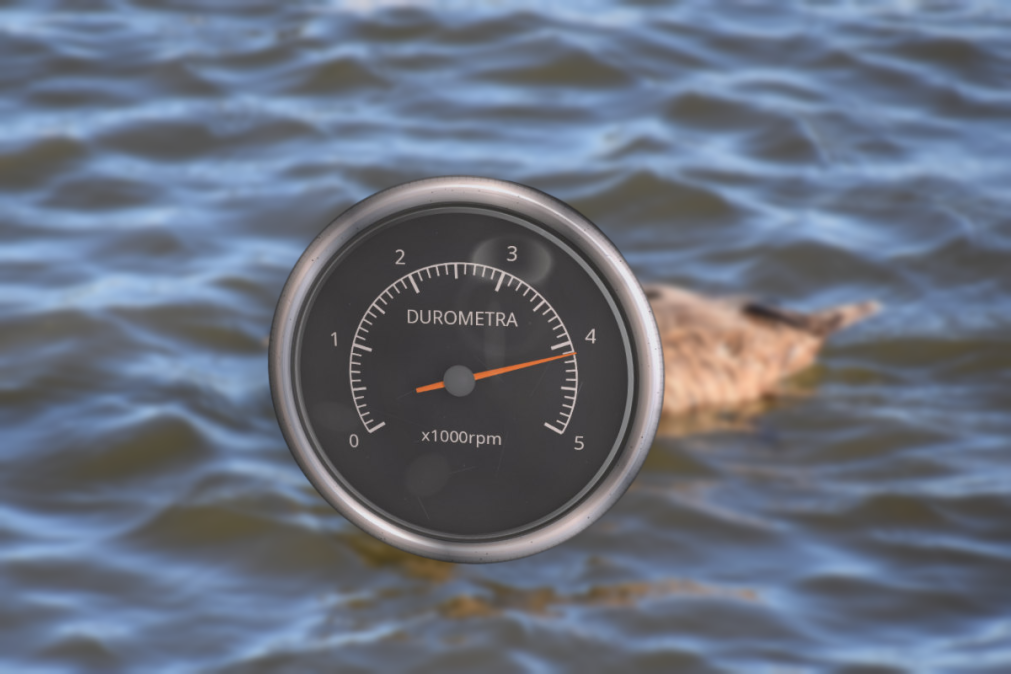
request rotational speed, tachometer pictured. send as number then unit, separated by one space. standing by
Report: 4100 rpm
